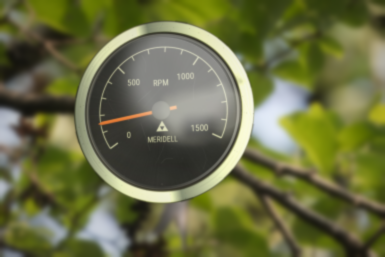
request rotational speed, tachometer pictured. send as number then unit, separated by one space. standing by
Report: 150 rpm
